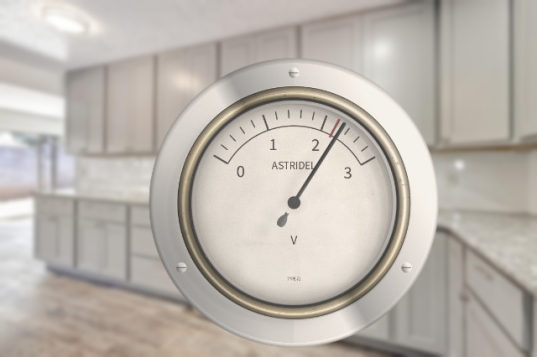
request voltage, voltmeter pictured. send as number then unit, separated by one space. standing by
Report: 2.3 V
